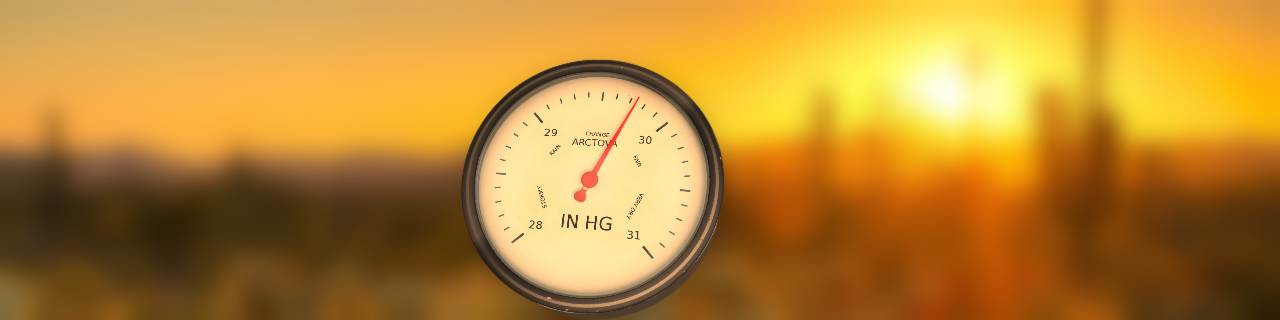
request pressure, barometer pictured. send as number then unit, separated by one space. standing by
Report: 29.75 inHg
